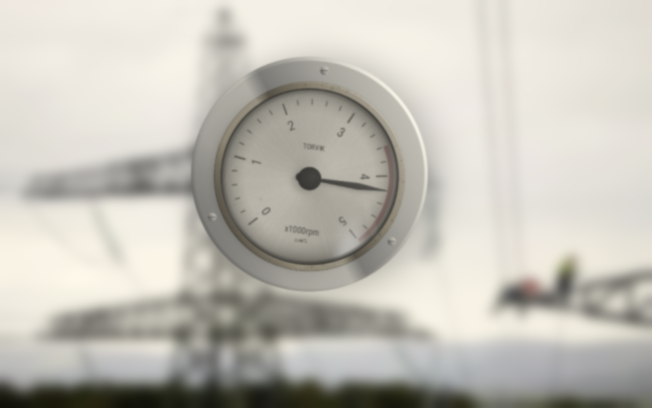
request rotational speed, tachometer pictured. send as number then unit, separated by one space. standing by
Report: 4200 rpm
